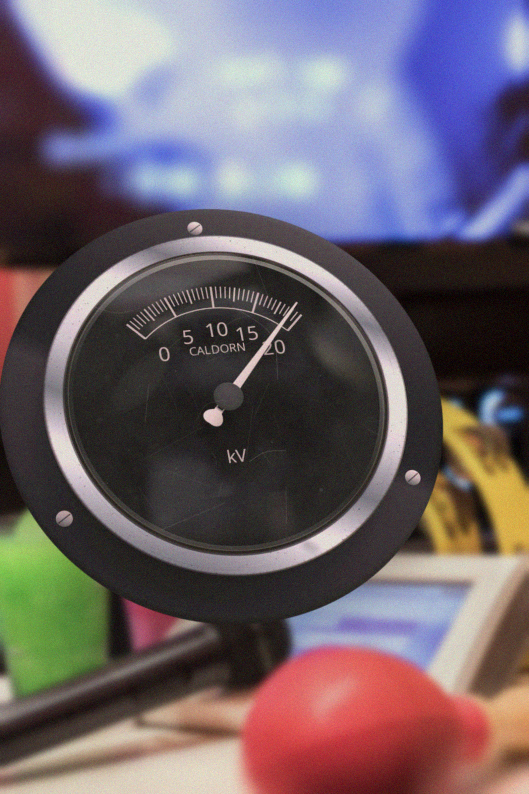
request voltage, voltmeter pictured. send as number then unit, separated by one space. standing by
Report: 19 kV
